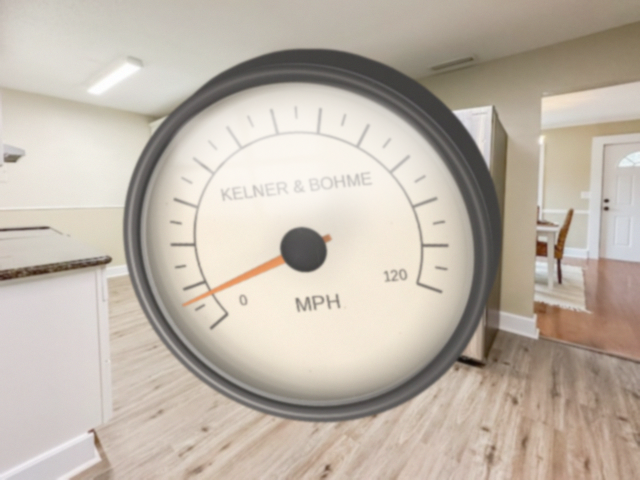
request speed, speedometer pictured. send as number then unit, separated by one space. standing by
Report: 7.5 mph
